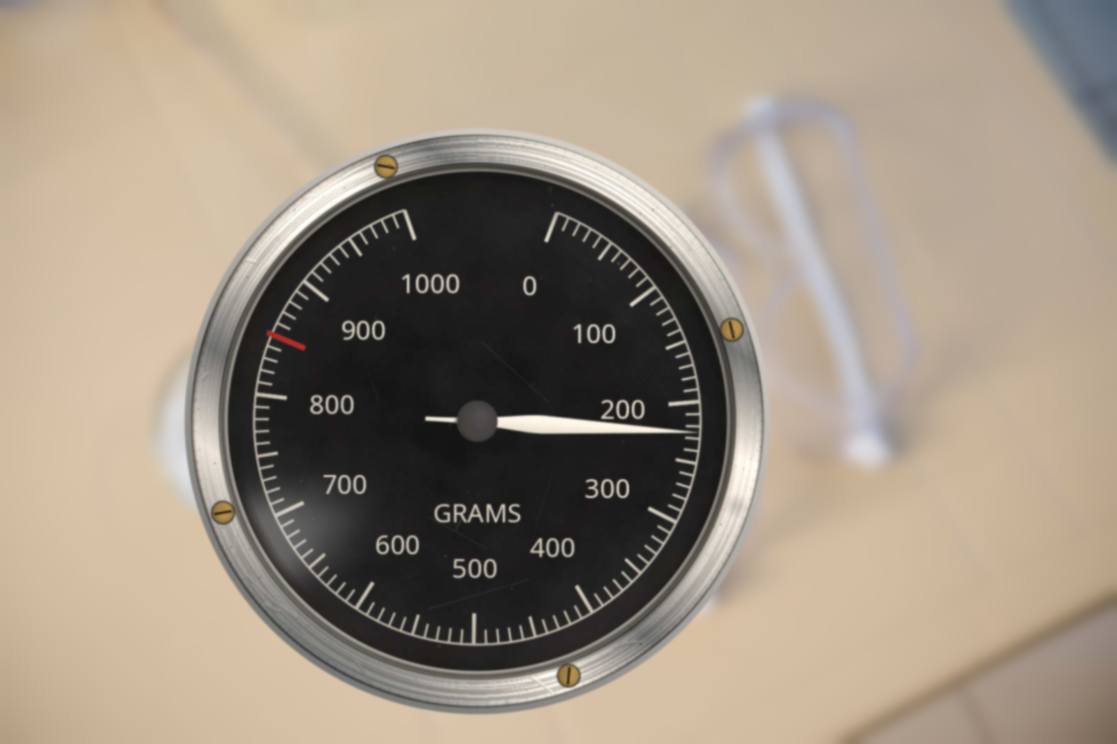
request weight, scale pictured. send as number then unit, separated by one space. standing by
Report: 225 g
